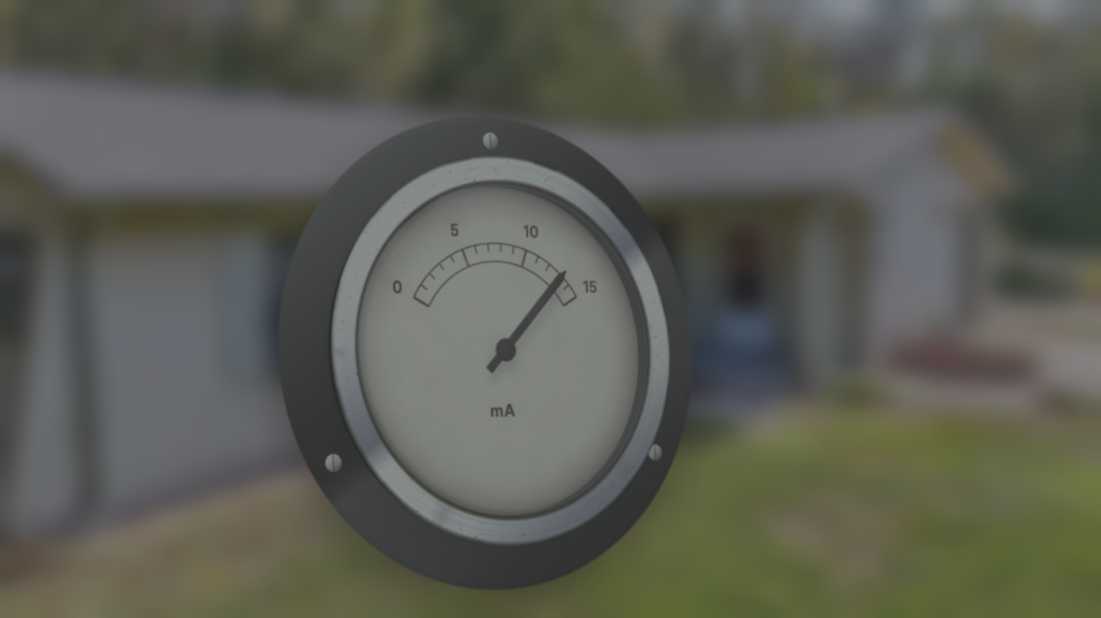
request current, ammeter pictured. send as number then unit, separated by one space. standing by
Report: 13 mA
